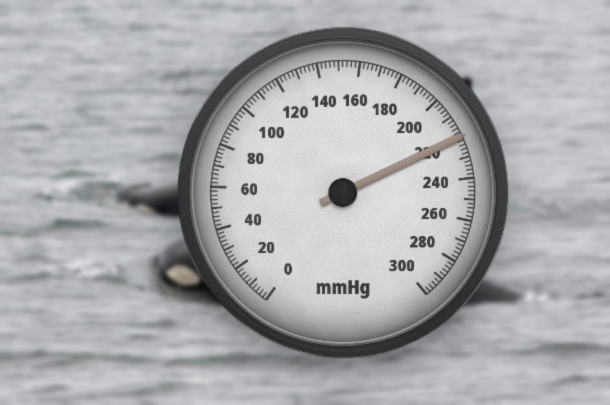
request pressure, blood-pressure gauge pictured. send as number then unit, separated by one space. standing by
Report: 220 mmHg
